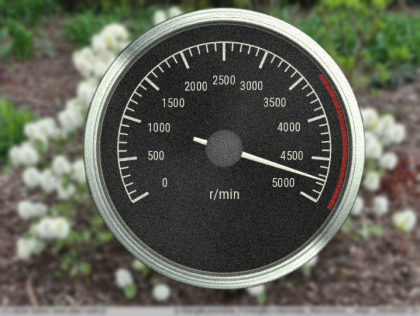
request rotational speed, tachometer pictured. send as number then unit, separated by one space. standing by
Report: 4750 rpm
